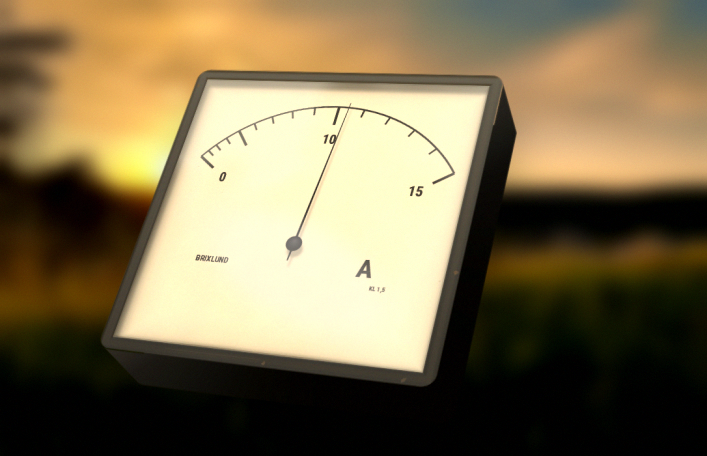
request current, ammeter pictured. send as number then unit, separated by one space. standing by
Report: 10.5 A
